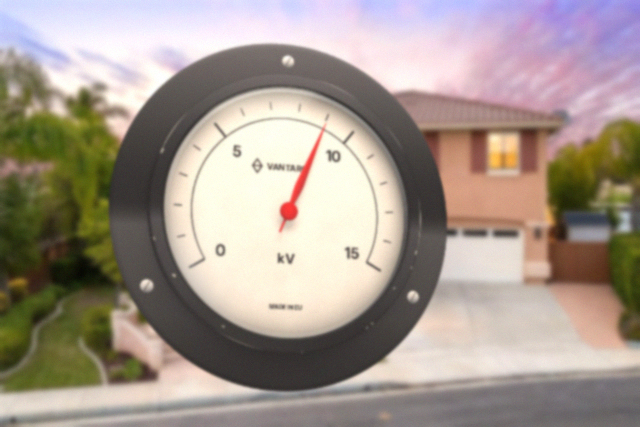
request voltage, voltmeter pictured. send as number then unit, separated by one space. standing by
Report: 9 kV
